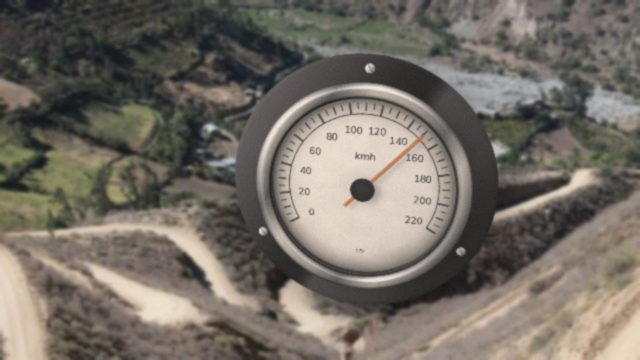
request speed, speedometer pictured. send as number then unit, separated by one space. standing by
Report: 150 km/h
